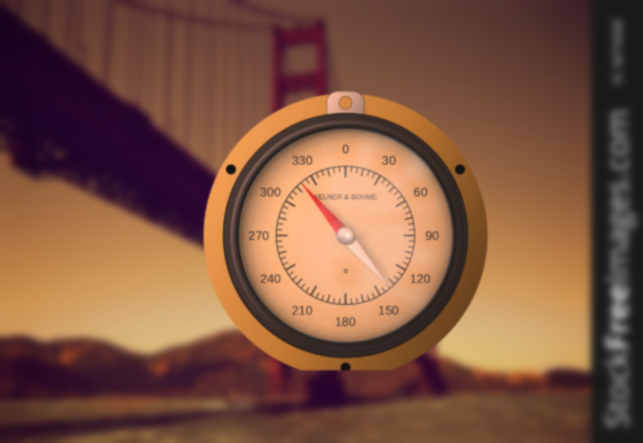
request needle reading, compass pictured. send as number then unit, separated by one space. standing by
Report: 320 °
